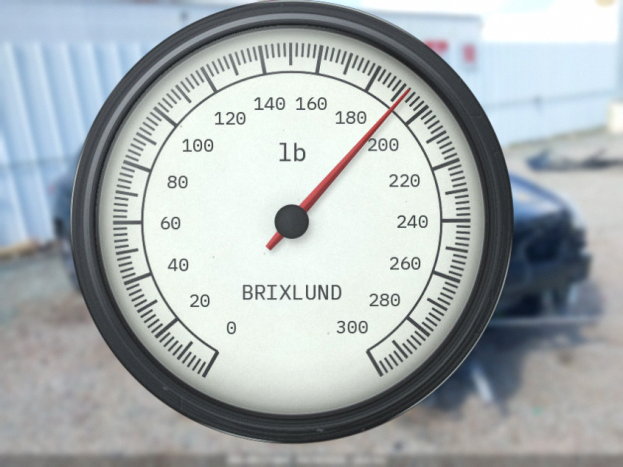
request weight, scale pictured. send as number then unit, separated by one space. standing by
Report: 192 lb
